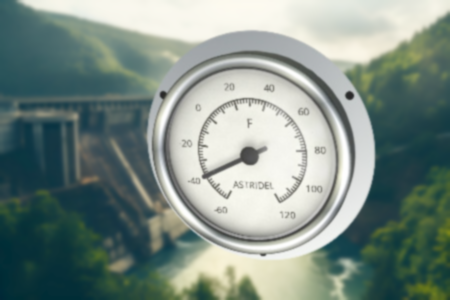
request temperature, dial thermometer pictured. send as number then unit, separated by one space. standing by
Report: -40 °F
